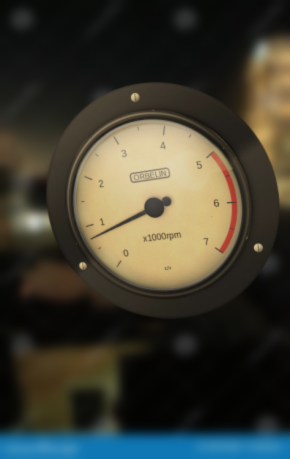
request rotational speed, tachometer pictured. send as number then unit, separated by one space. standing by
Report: 750 rpm
